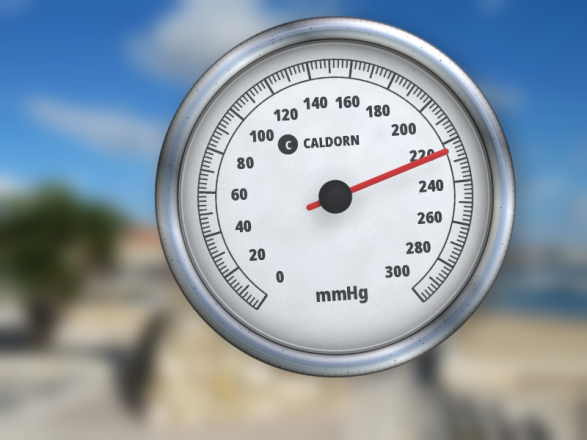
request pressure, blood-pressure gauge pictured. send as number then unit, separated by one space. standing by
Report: 224 mmHg
